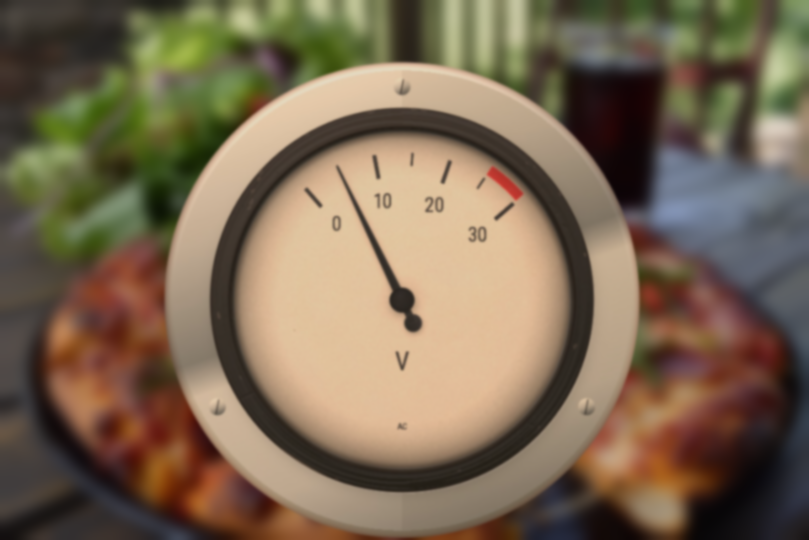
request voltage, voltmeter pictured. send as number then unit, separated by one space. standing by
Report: 5 V
